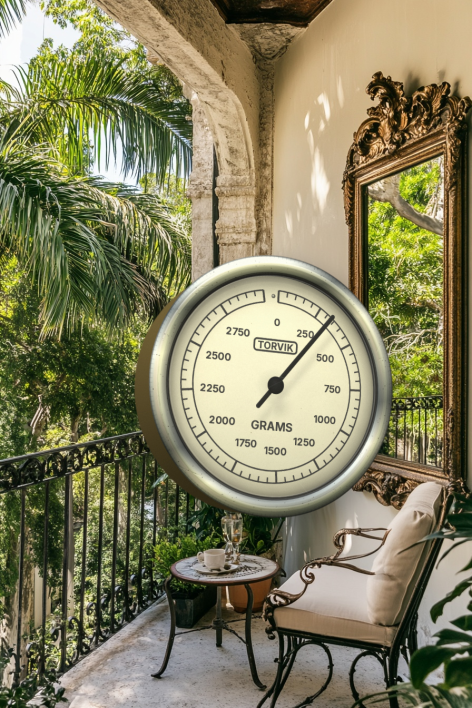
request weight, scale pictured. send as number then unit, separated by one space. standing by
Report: 325 g
